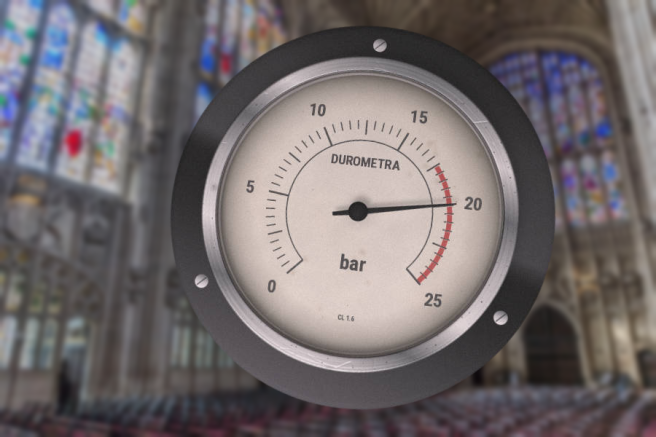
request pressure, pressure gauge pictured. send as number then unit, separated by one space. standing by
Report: 20 bar
